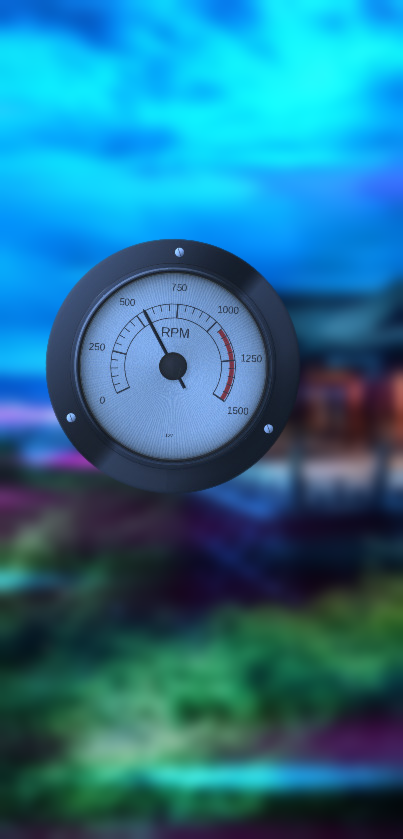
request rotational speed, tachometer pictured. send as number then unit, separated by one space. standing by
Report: 550 rpm
